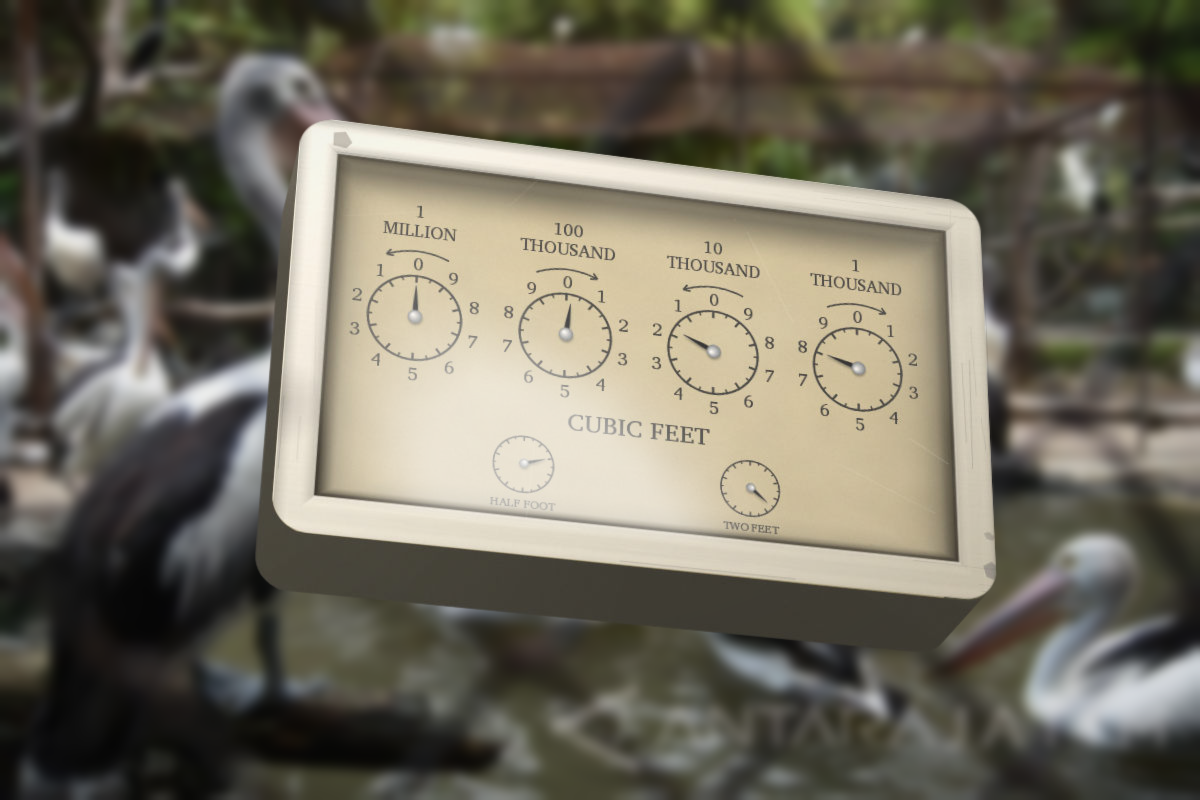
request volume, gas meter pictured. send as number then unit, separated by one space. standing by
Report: 1800 ft³
